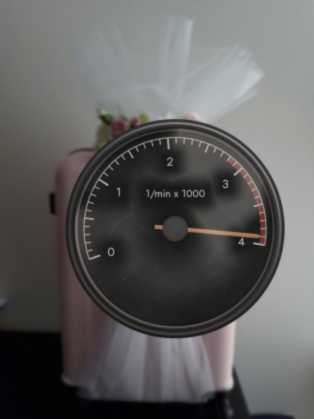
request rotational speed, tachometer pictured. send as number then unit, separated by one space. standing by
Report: 3900 rpm
